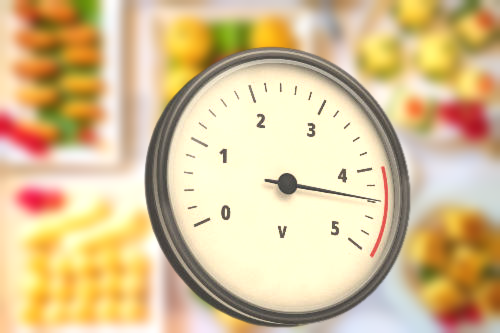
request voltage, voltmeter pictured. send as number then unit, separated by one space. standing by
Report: 4.4 V
